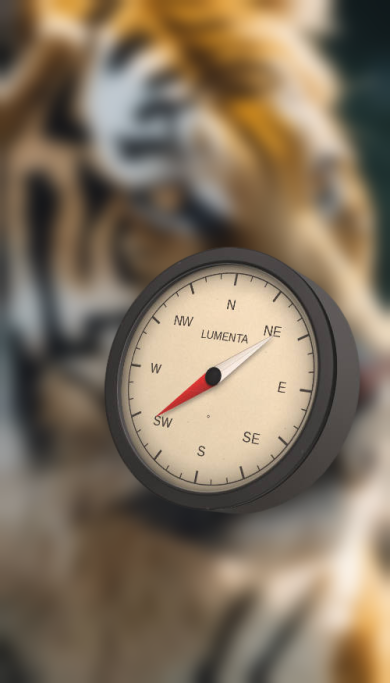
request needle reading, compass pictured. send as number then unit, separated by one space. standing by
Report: 230 °
